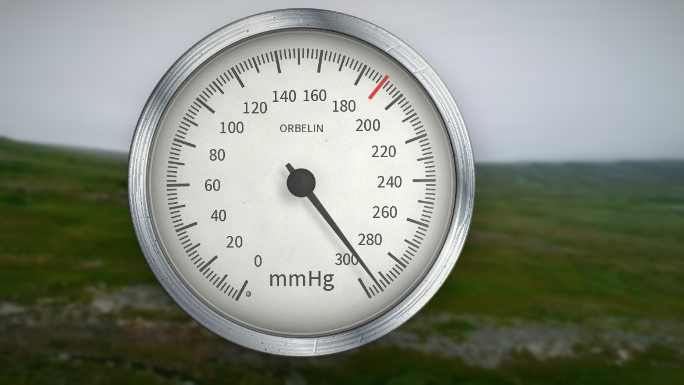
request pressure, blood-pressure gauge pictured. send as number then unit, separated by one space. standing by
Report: 294 mmHg
